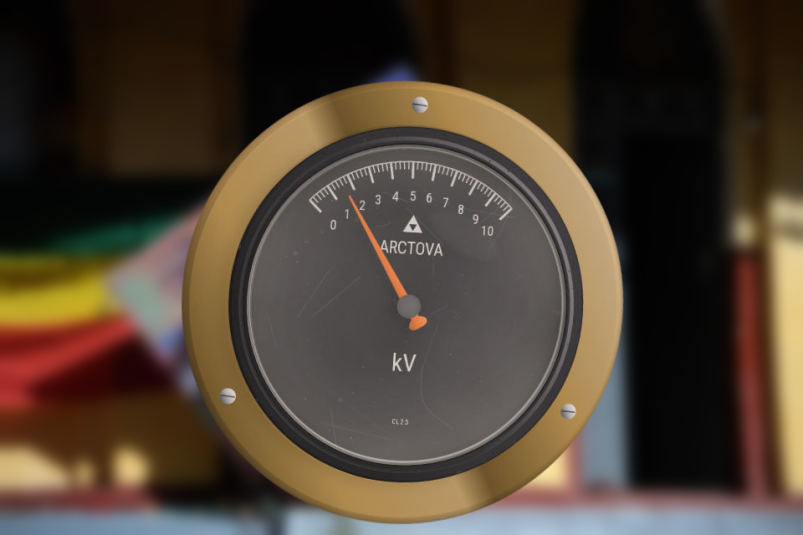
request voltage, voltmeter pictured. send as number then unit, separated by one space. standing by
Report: 1.6 kV
